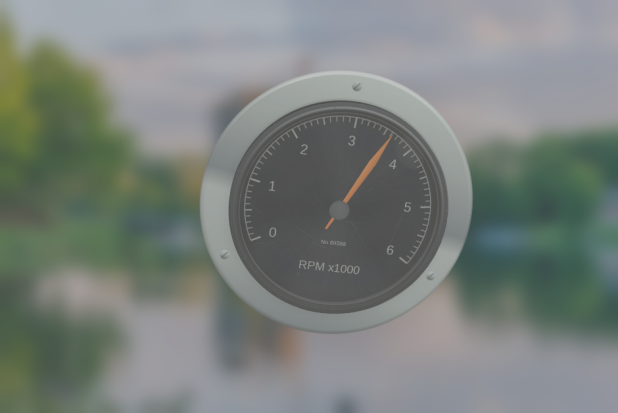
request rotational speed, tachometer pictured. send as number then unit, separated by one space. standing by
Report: 3600 rpm
